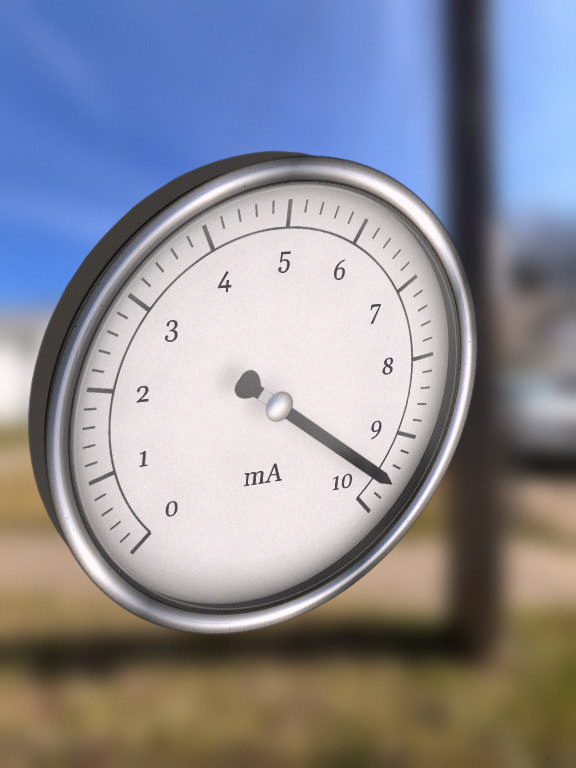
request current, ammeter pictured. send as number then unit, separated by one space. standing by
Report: 9.6 mA
